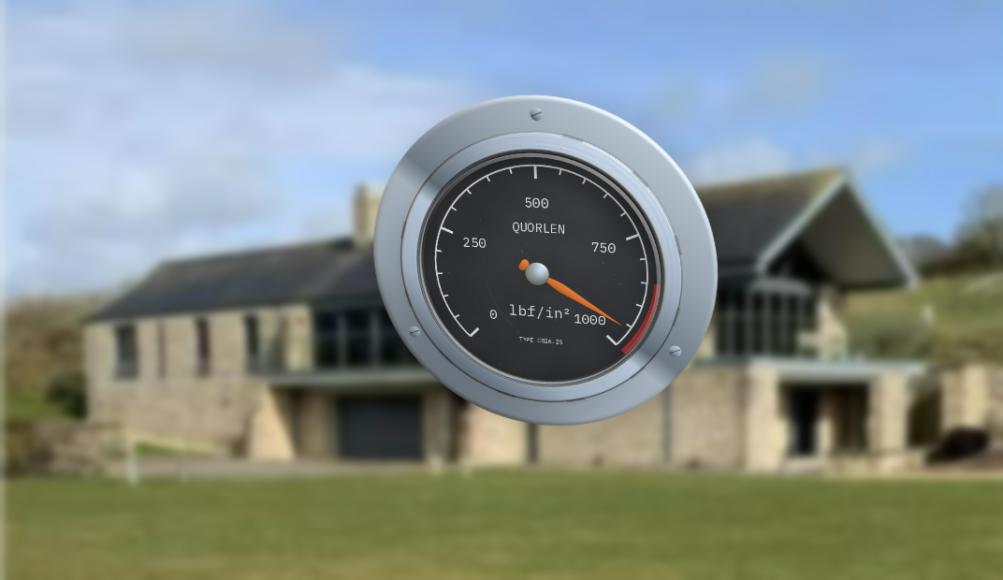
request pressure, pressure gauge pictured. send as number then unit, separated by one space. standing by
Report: 950 psi
